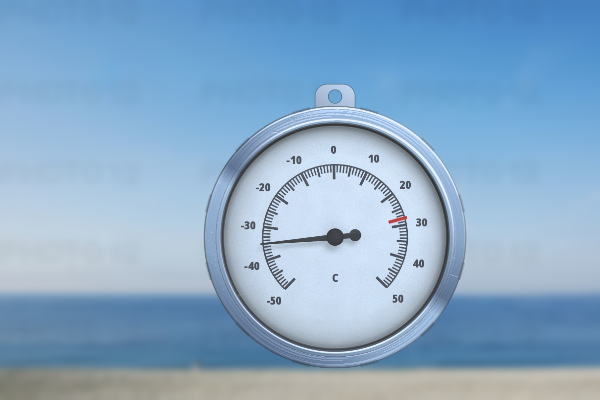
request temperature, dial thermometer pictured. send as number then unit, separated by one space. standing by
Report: -35 °C
